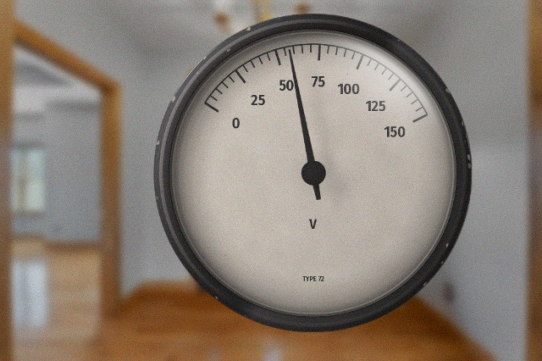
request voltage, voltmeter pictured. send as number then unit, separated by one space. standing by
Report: 57.5 V
